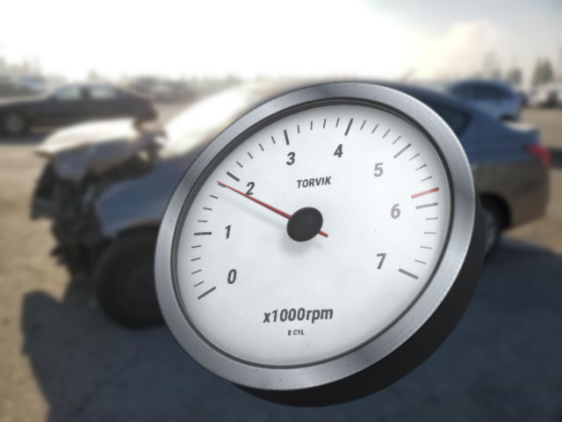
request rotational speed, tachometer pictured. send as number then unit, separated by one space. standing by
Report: 1800 rpm
